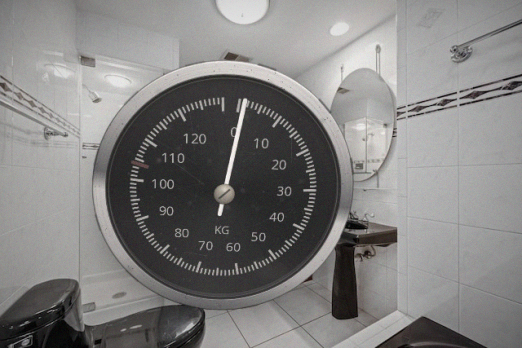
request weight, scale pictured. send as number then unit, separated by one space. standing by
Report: 1 kg
